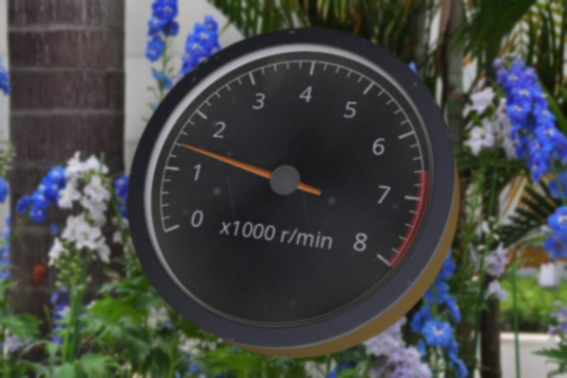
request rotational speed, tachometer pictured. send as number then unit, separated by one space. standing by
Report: 1400 rpm
